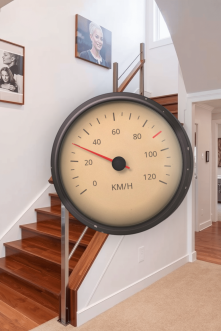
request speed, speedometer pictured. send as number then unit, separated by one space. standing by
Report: 30 km/h
